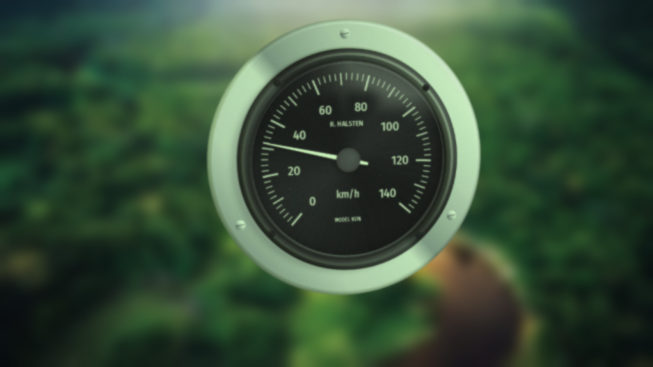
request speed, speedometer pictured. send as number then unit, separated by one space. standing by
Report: 32 km/h
